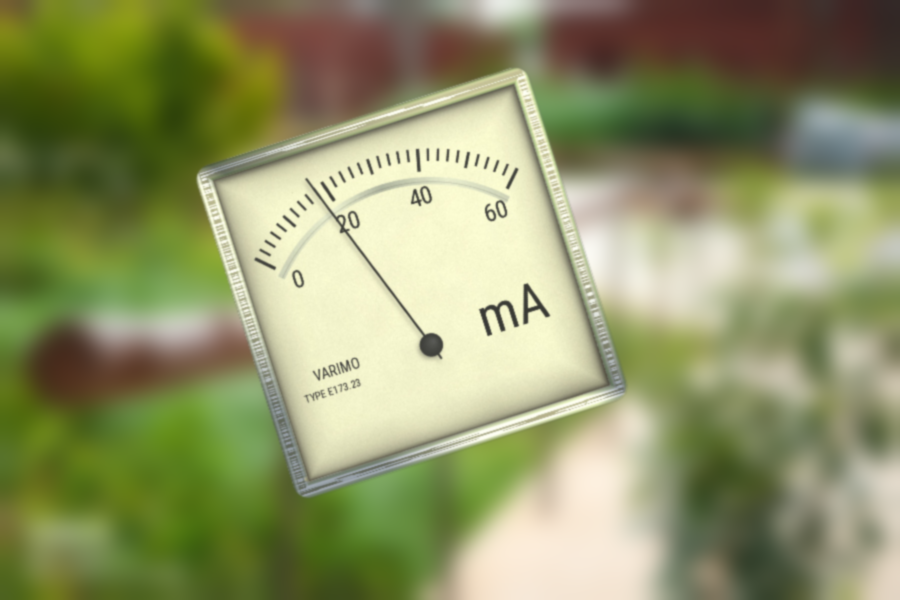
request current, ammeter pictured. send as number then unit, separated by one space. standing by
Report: 18 mA
